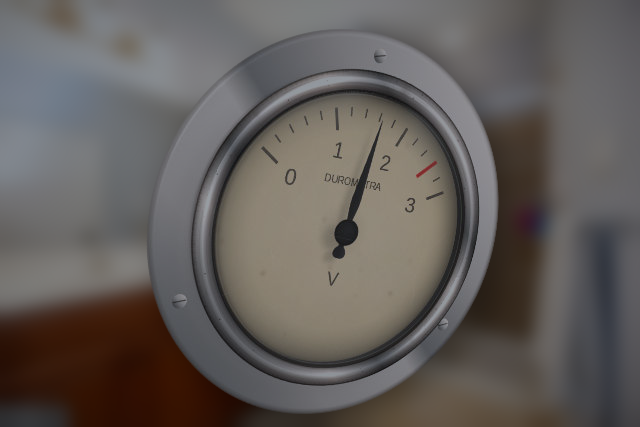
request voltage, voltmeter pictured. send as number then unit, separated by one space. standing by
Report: 1.6 V
